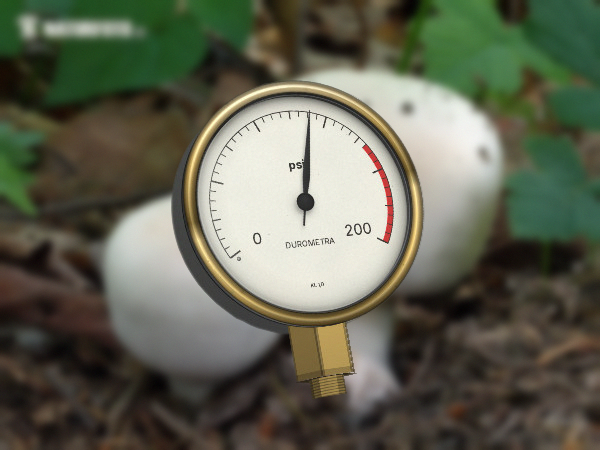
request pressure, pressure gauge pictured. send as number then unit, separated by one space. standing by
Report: 110 psi
